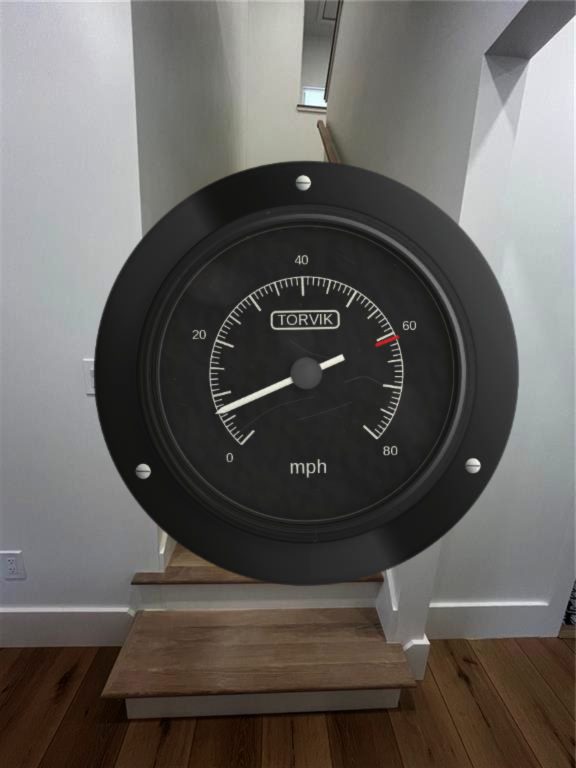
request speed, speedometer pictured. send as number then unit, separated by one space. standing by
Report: 7 mph
